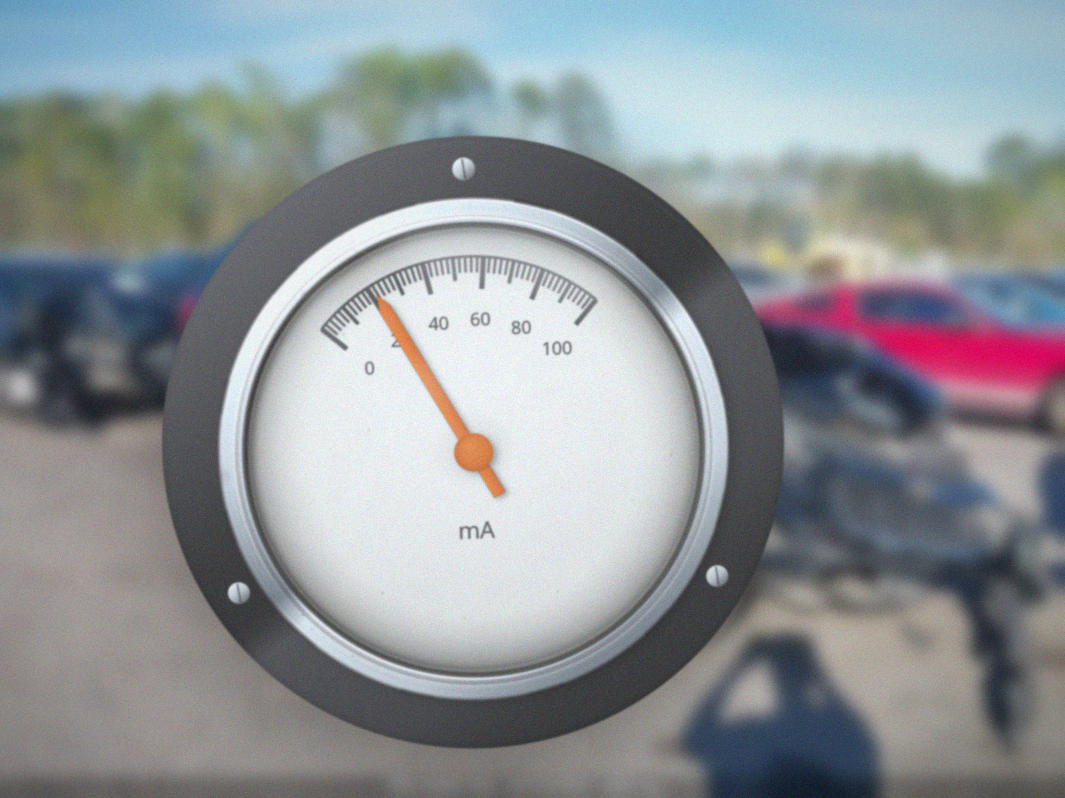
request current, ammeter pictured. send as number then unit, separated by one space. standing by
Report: 22 mA
